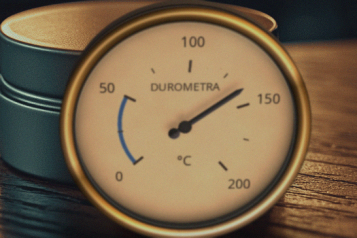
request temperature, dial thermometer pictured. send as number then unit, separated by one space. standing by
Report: 137.5 °C
